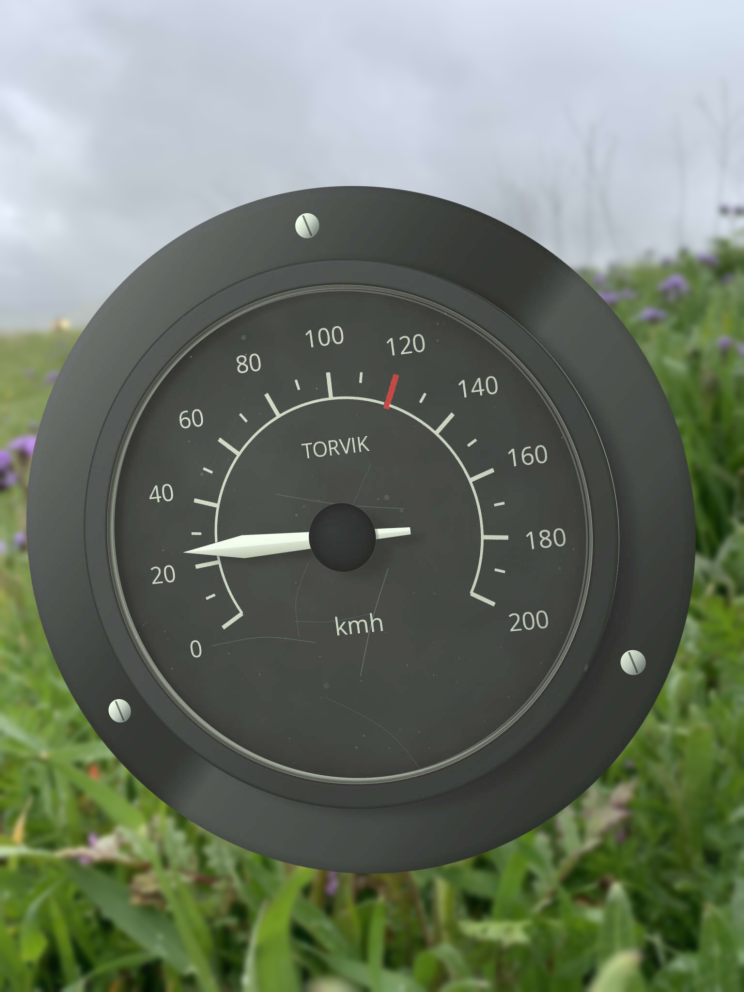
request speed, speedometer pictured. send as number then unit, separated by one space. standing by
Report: 25 km/h
